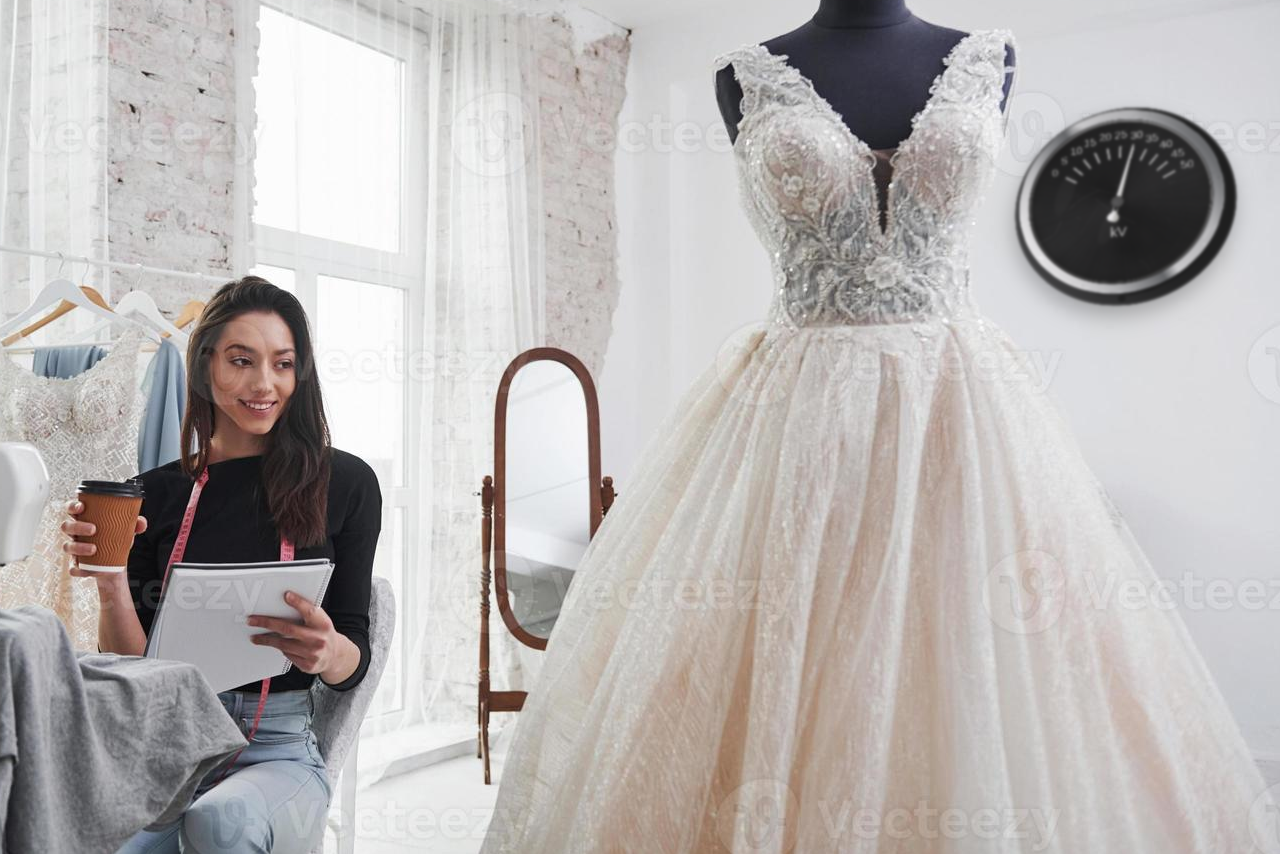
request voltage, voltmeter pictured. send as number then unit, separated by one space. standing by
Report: 30 kV
